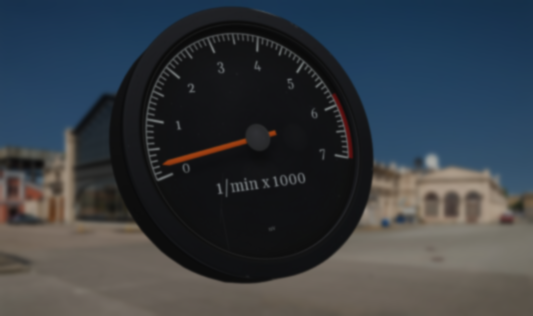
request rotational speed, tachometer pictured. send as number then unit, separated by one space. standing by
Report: 200 rpm
